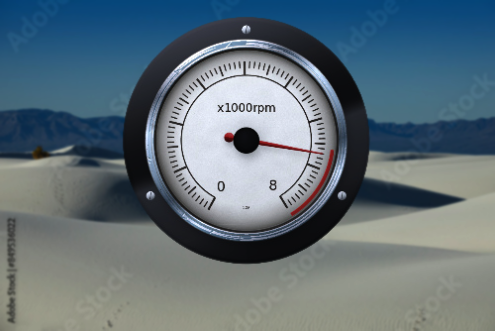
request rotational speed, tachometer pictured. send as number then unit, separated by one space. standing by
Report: 6700 rpm
